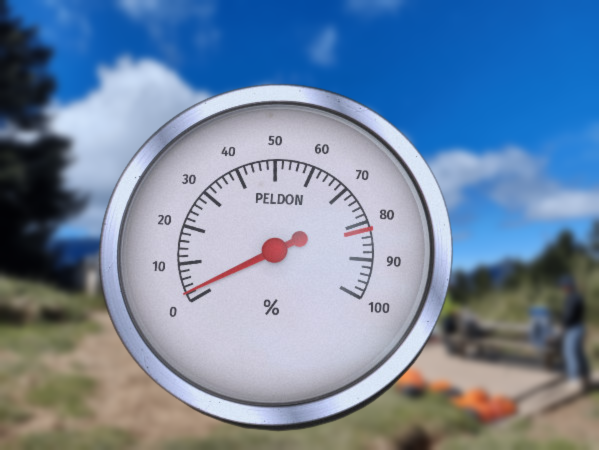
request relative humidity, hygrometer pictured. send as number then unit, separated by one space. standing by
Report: 2 %
